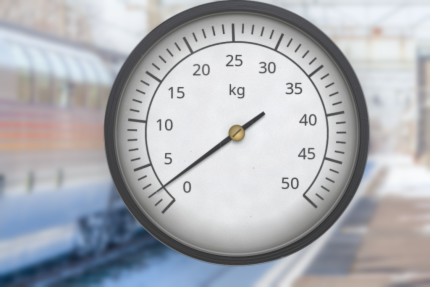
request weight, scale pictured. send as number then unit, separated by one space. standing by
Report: 2 kg
